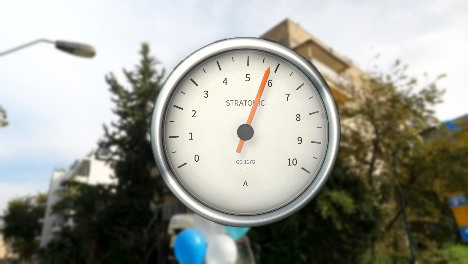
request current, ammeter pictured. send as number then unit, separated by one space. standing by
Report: 5.75 A
